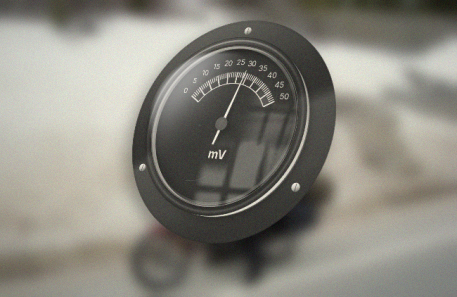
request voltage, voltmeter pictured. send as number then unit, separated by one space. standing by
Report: 30 mV
